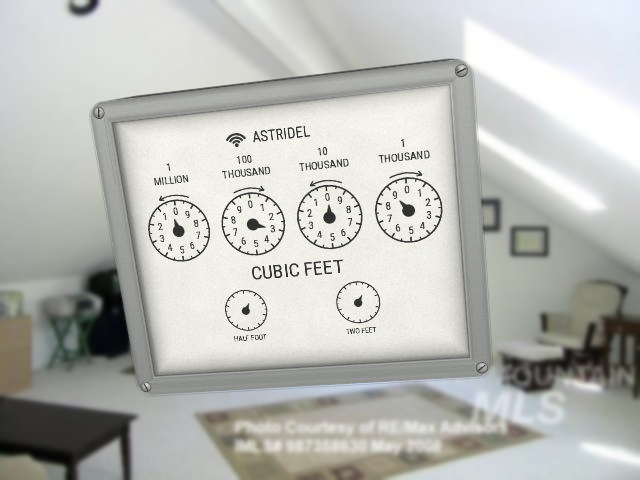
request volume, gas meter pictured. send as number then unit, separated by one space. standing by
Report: 29900 ft³
